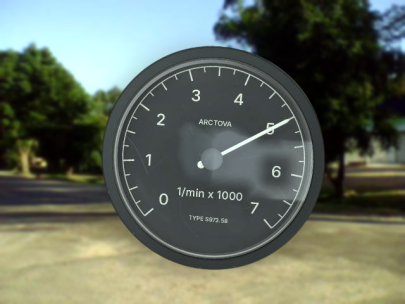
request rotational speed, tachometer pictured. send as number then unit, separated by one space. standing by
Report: 5000 rpm
